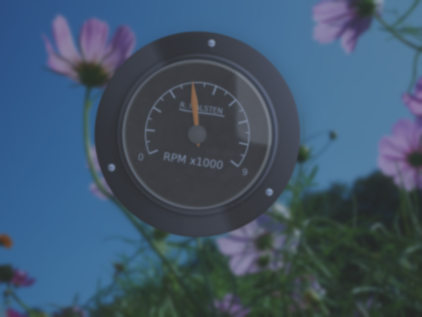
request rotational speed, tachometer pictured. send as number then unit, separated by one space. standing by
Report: 4000 rpm
